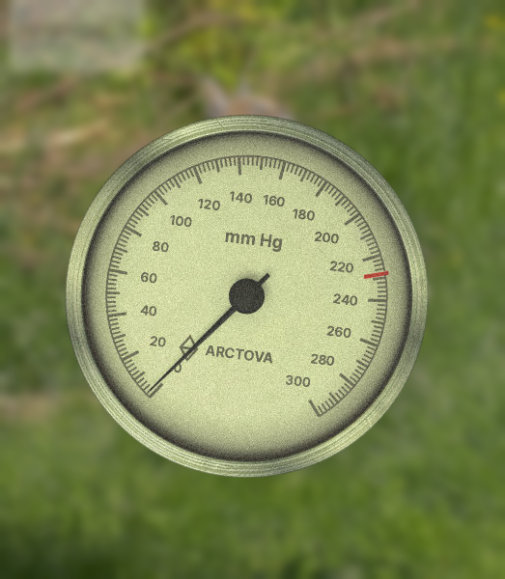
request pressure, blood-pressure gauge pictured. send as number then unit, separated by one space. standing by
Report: 2 mmHg
